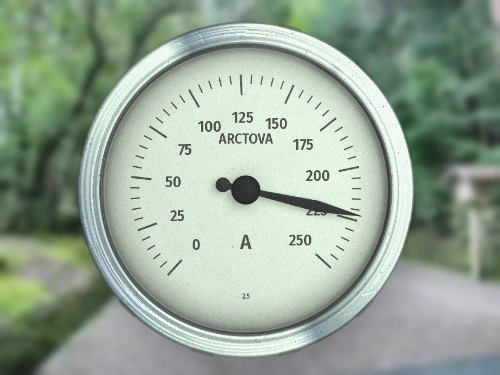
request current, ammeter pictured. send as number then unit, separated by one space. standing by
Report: 222.5 A
